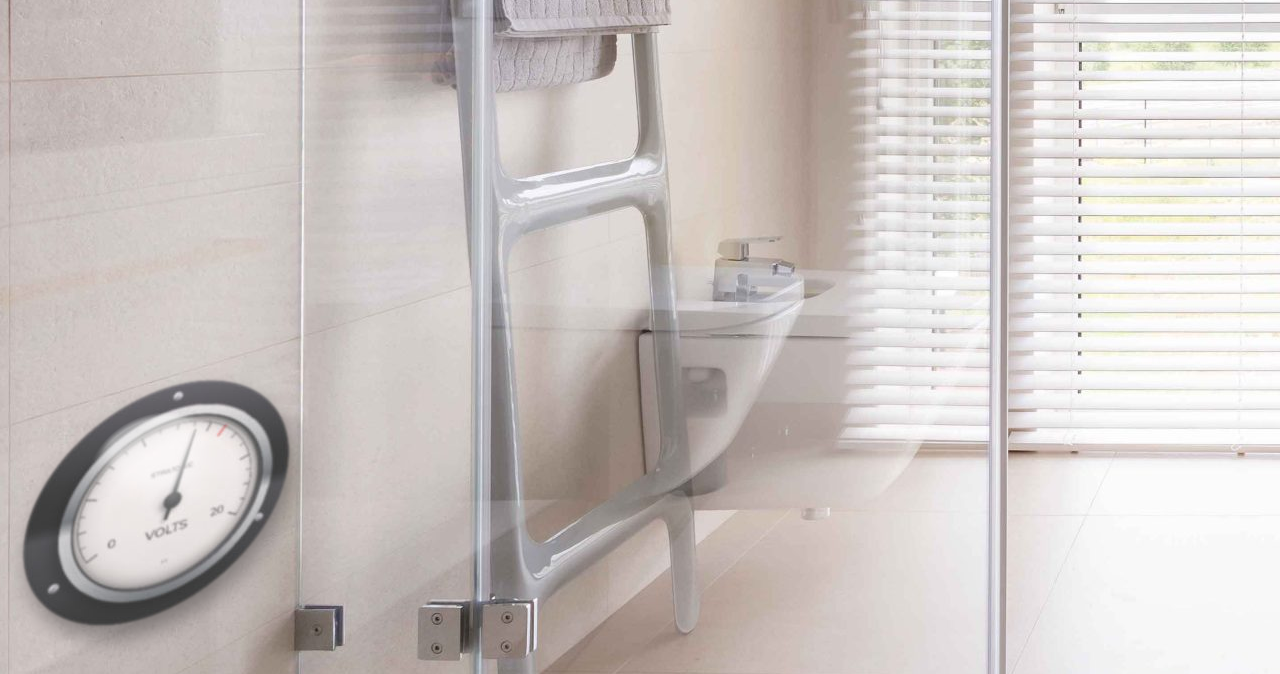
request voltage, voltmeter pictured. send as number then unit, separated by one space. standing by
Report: 11 V
